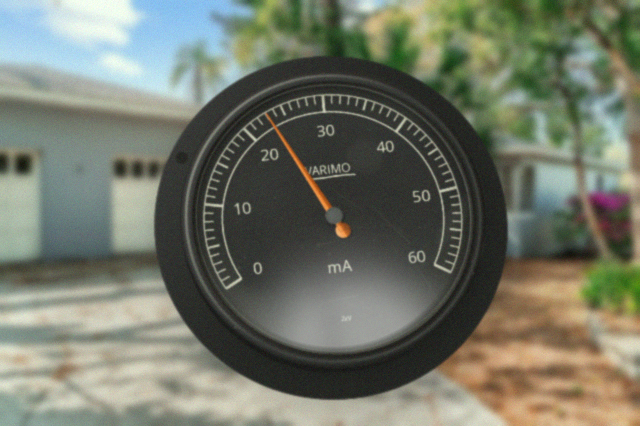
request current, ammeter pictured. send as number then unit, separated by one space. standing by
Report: 23 mA
